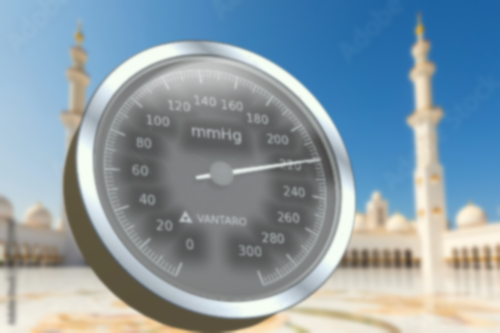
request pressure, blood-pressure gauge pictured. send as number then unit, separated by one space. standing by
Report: 220 mmHg
